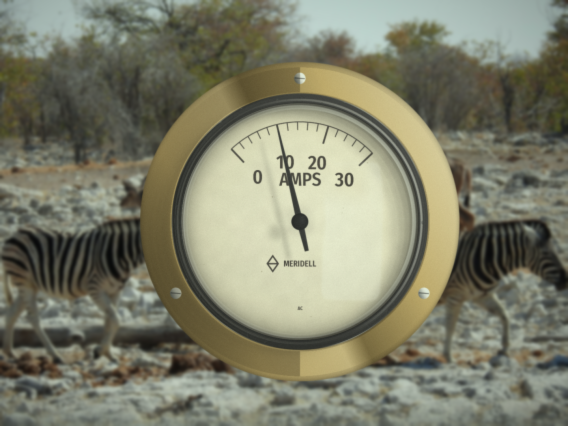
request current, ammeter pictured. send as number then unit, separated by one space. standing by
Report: 10 A
